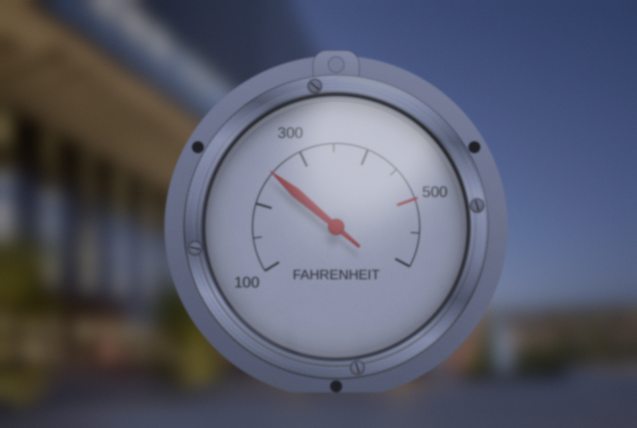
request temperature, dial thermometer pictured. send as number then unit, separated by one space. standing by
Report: 250 °F
